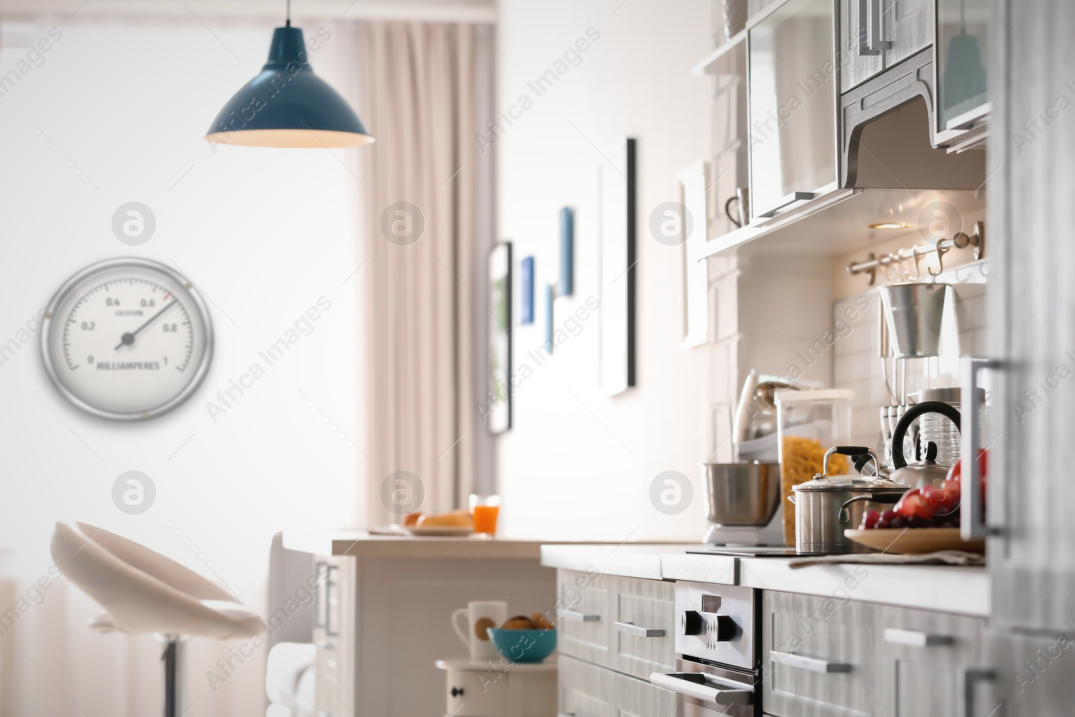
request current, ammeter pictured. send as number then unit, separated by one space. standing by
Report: 0.7 mA
